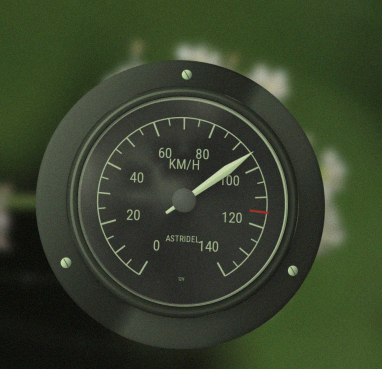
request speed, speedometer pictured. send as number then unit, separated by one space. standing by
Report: 95 km/h
